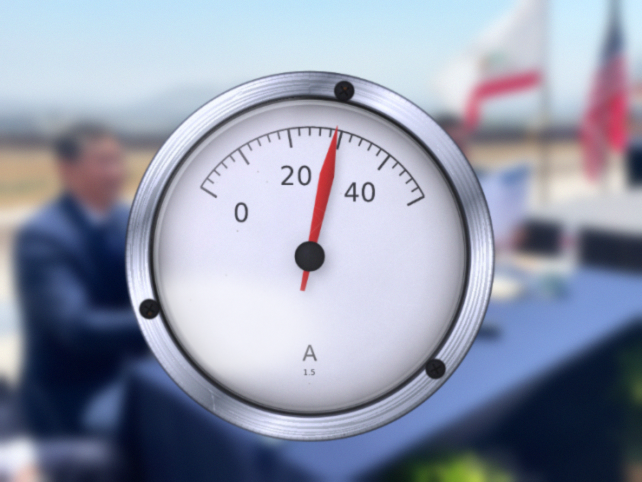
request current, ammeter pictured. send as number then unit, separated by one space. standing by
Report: 29 A
